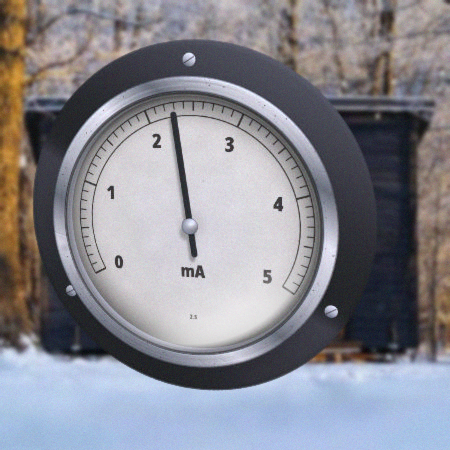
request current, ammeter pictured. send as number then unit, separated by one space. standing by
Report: 2.3 mA
